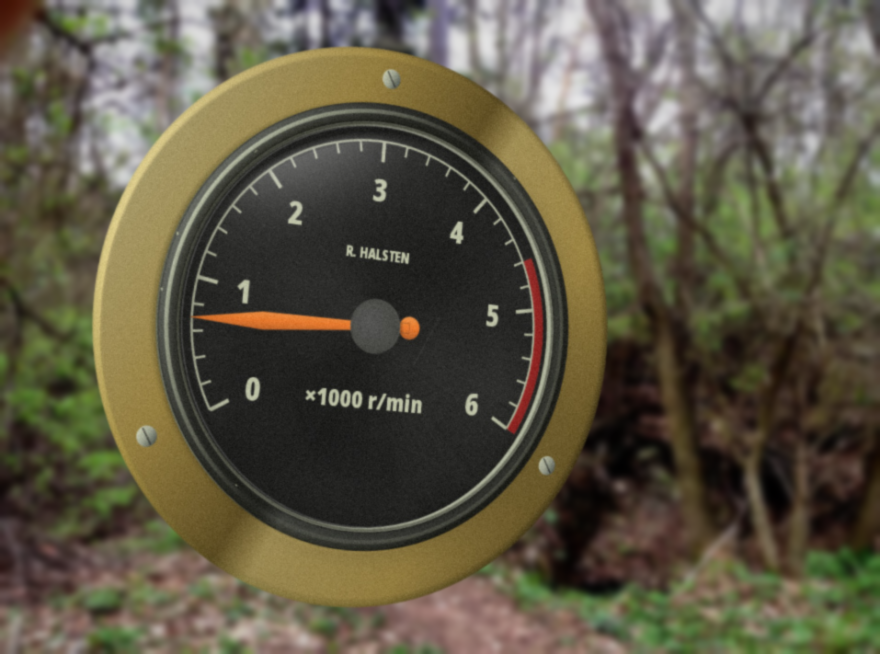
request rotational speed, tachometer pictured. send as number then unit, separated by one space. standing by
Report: 700 rpm
